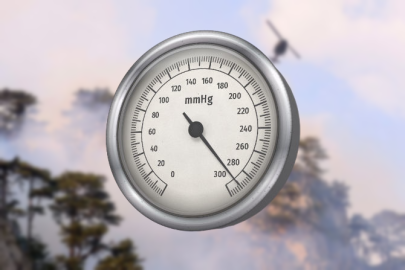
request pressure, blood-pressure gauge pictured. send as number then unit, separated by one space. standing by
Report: 290 mmHg
